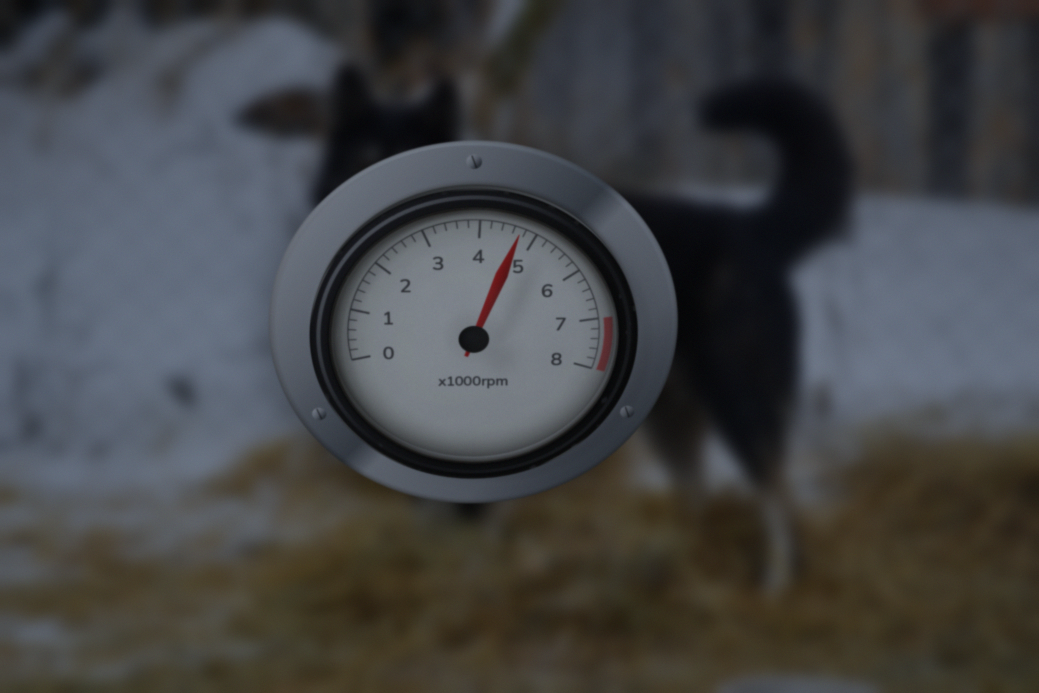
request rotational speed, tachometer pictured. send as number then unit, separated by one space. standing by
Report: 4700 rpm
